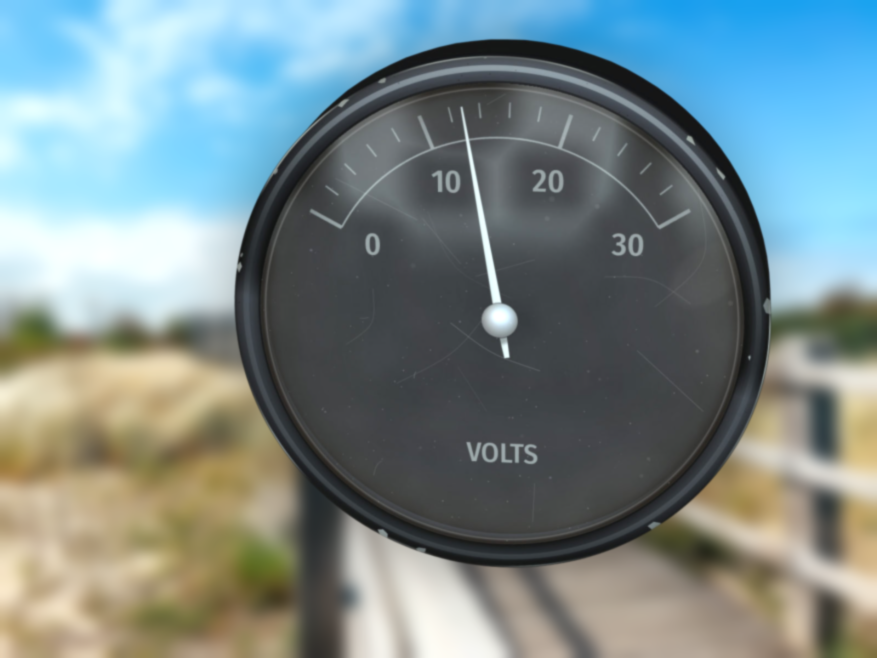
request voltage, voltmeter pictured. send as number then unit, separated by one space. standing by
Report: 13 V
